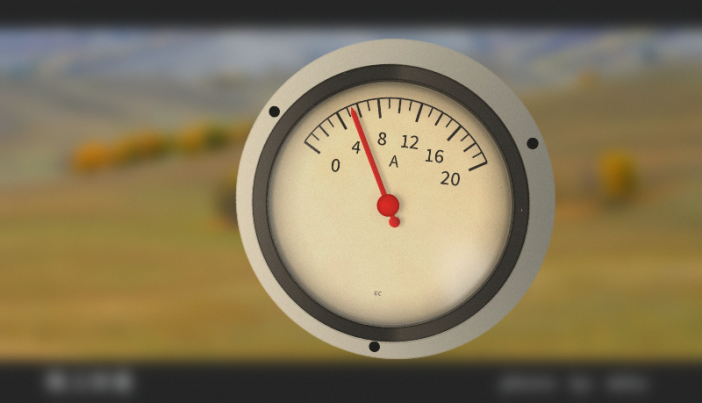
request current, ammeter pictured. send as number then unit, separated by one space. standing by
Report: 5.5 A
